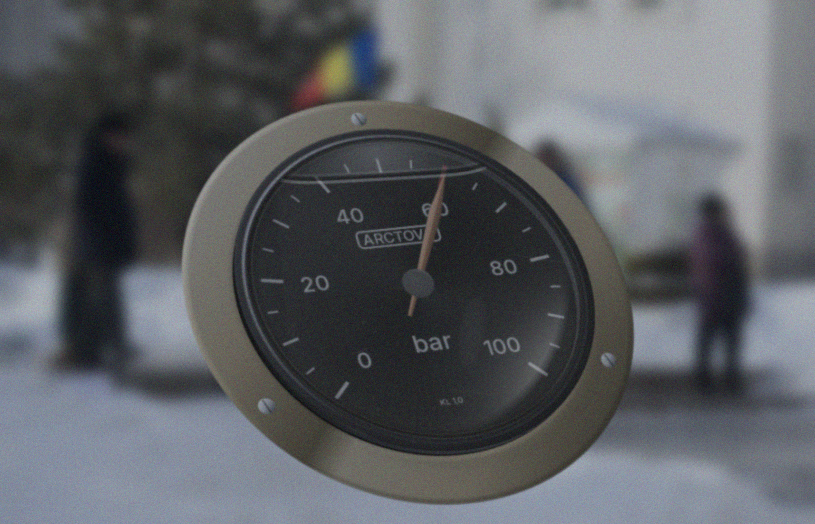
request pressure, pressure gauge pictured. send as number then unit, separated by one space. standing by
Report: 60 bar
